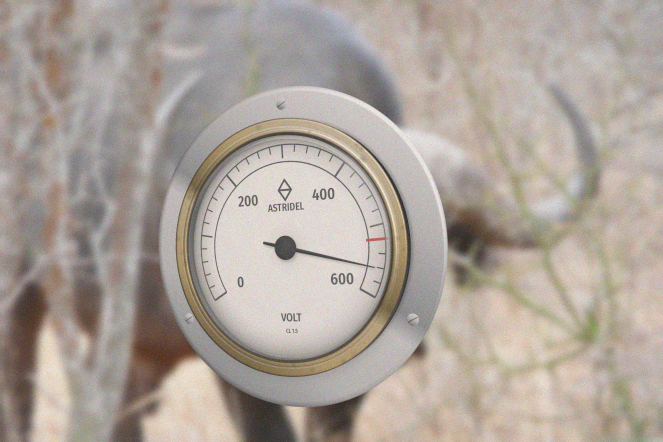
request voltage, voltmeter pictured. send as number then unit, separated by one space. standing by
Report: 560 V
